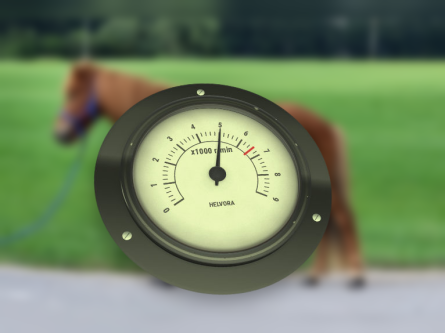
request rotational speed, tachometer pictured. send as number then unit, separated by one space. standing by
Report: 5000 rpm
